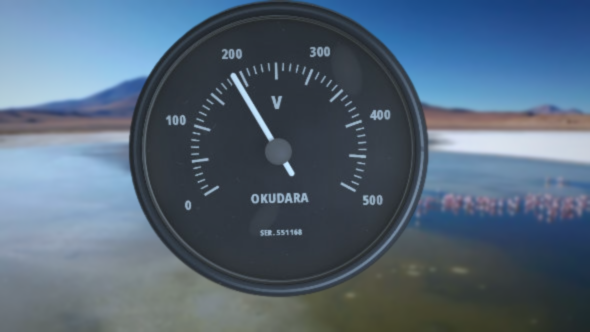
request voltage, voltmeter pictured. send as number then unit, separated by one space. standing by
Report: 190 V
